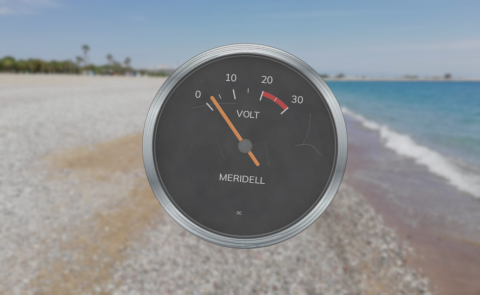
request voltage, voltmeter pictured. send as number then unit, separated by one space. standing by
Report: 2.5 V
